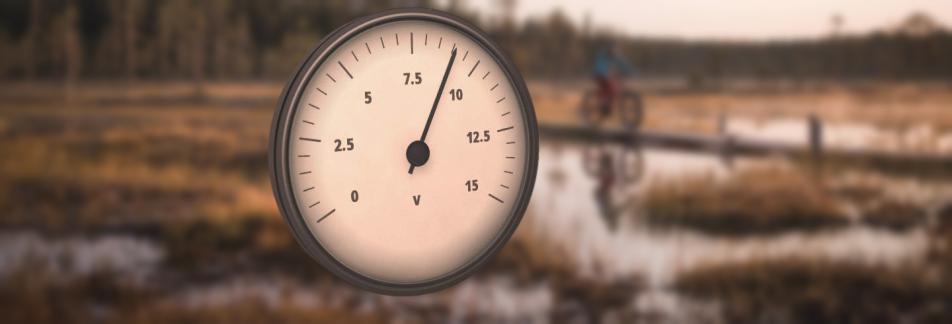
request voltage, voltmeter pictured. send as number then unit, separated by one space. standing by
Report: 9 V
